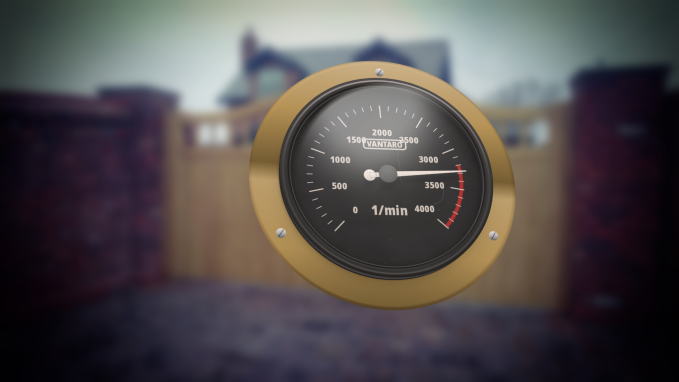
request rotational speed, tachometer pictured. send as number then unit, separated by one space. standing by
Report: 3300 rpm
